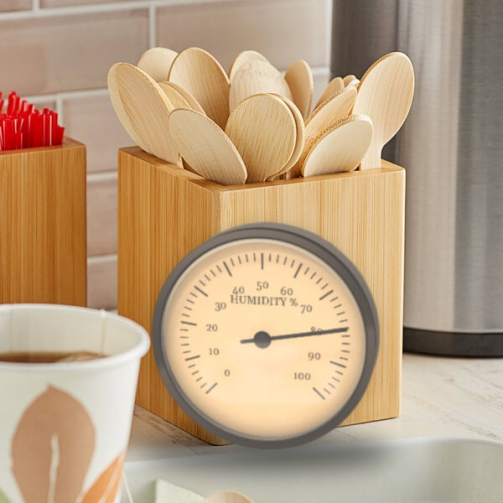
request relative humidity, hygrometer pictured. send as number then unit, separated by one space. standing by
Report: 80 %
